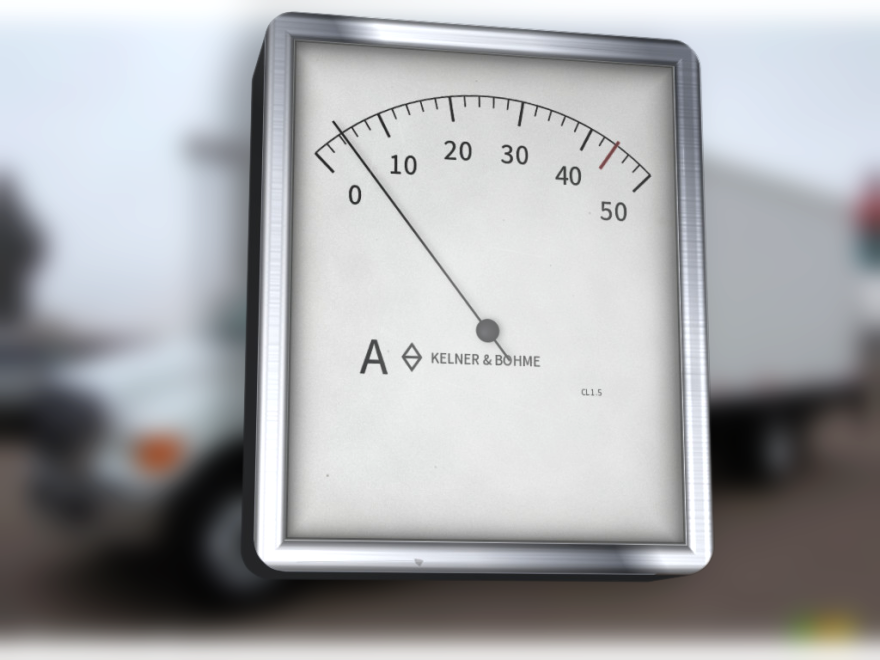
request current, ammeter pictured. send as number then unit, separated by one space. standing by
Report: 4 A
